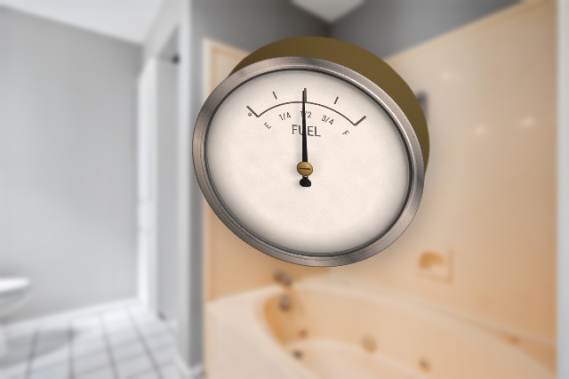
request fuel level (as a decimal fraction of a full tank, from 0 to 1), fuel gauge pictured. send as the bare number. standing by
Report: 0.5
